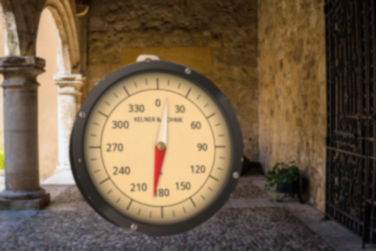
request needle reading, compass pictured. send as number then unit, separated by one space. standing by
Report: 190 °
